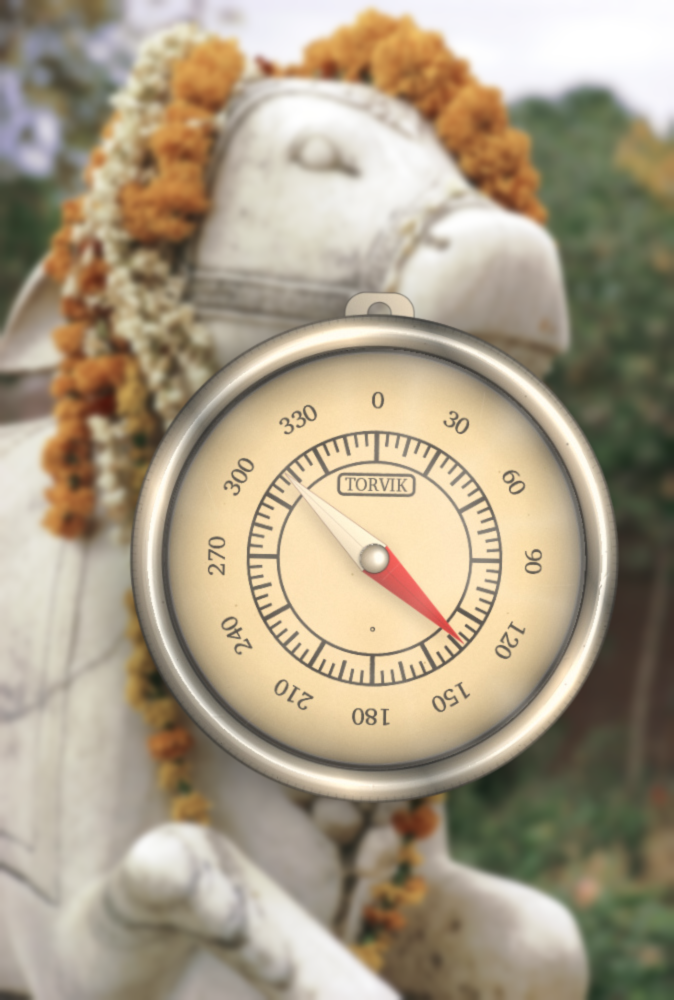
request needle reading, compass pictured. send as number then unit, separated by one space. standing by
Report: 132.5 °
